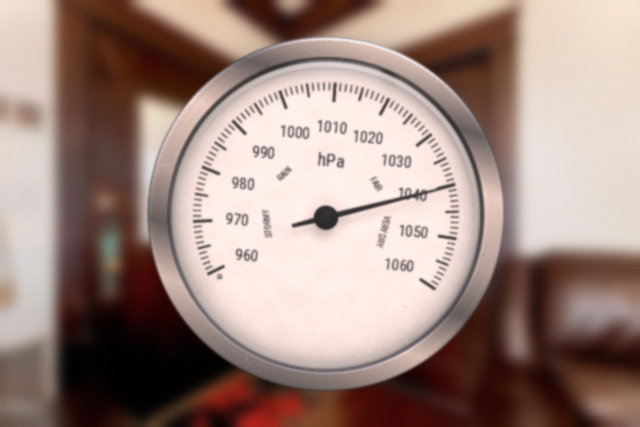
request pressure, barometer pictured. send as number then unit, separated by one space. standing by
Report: 1040 hPa
